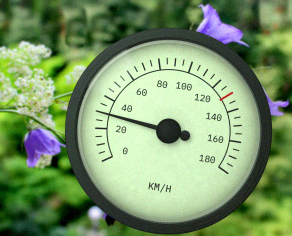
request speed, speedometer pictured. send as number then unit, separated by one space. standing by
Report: 30 km/h
